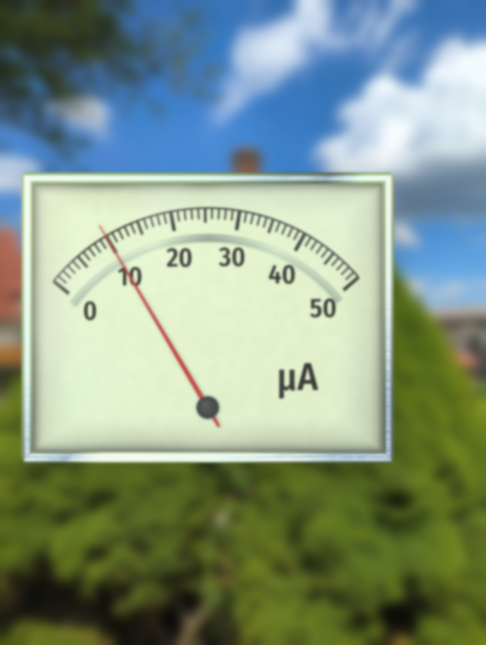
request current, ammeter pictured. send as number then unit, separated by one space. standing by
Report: 10 µA
